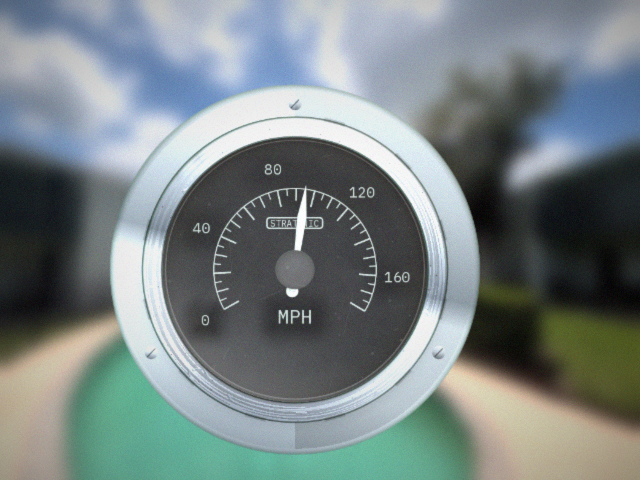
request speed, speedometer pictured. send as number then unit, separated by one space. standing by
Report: 95 mph
